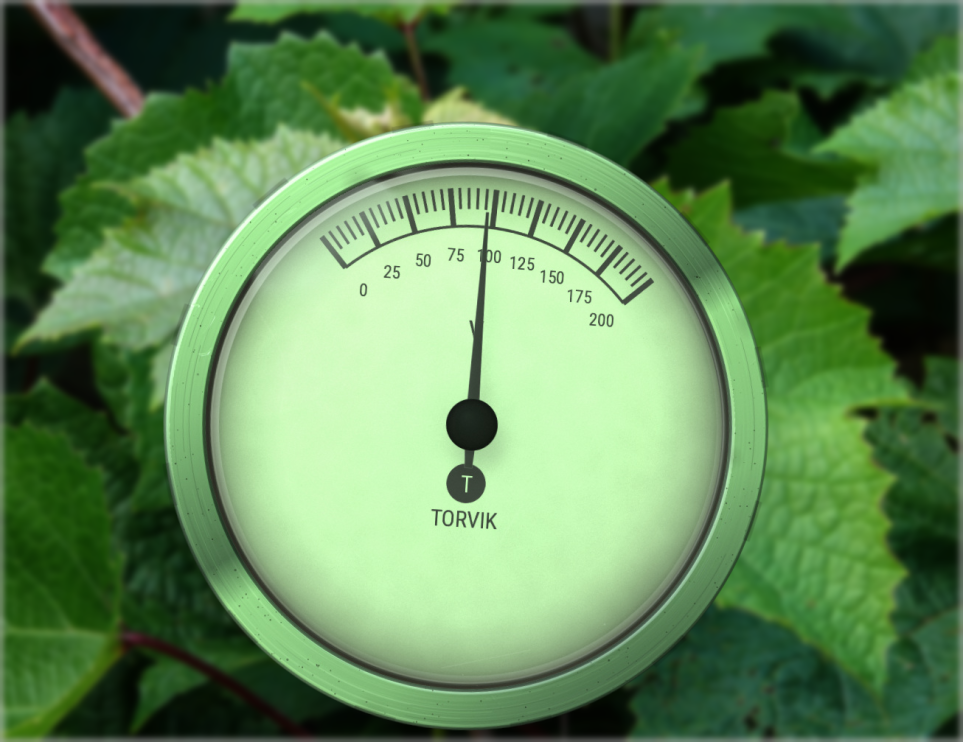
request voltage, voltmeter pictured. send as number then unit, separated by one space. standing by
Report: 95 V
